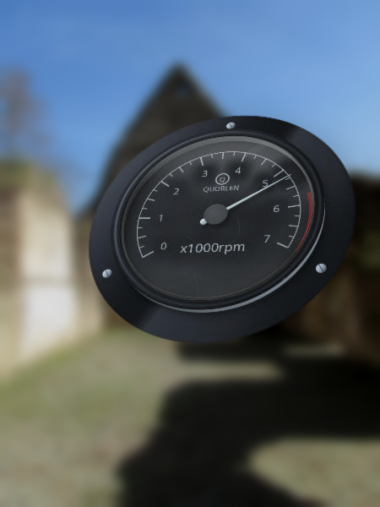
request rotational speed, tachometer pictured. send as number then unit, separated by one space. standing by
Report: 5250 rpm
